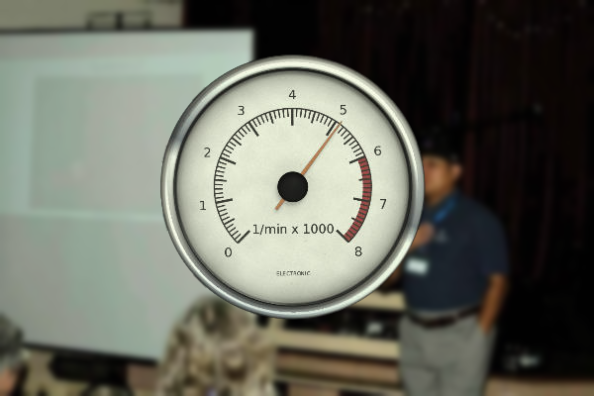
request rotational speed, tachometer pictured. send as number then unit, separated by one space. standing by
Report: 5100 rpm
